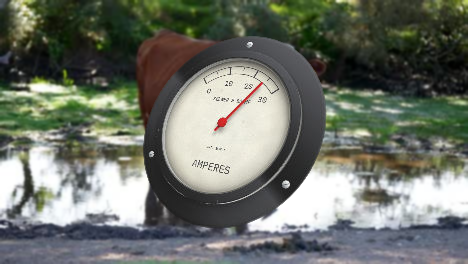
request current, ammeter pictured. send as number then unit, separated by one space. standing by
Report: 25 A
